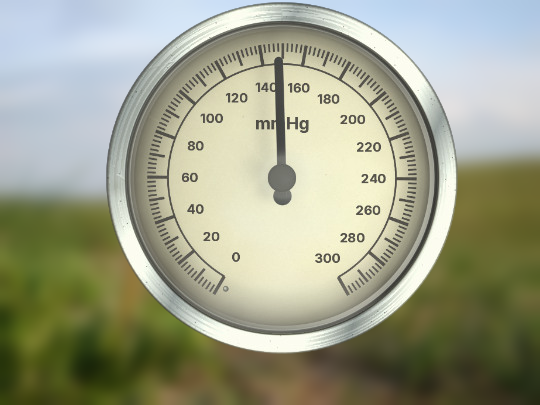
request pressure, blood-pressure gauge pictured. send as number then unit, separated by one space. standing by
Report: 148 mmHg
